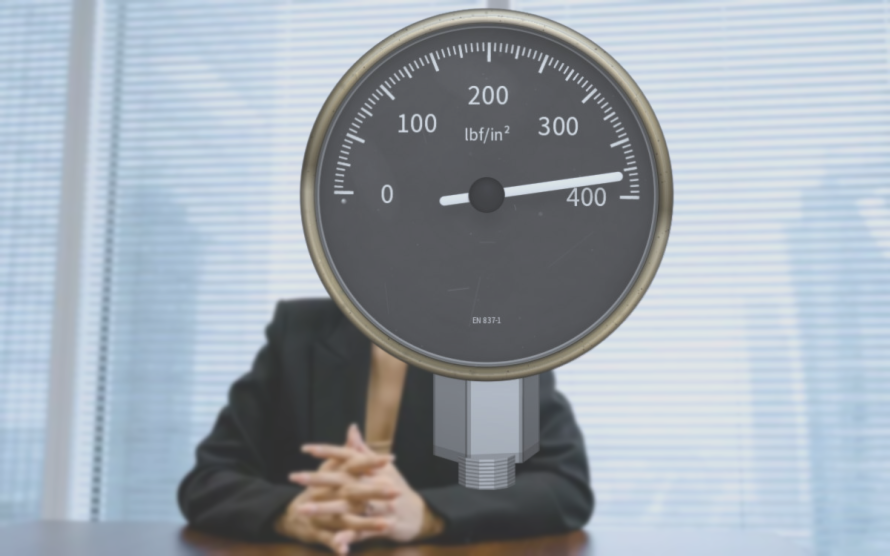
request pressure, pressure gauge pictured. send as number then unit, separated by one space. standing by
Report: 380 psi
